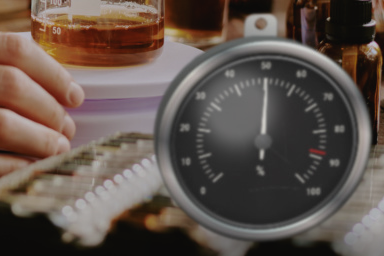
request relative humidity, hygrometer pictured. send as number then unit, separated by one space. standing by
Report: 50 %
